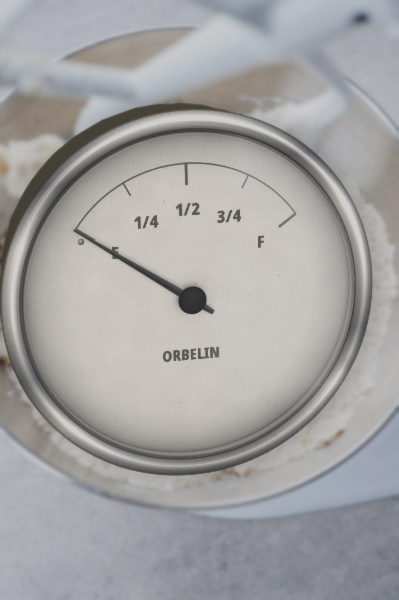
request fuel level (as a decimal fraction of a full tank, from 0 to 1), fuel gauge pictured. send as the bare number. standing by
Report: 0
